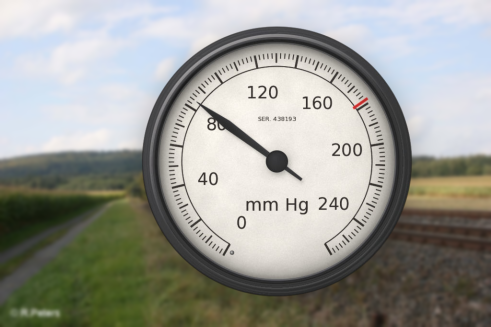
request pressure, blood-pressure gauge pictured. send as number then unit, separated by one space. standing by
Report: 84 mmHg
